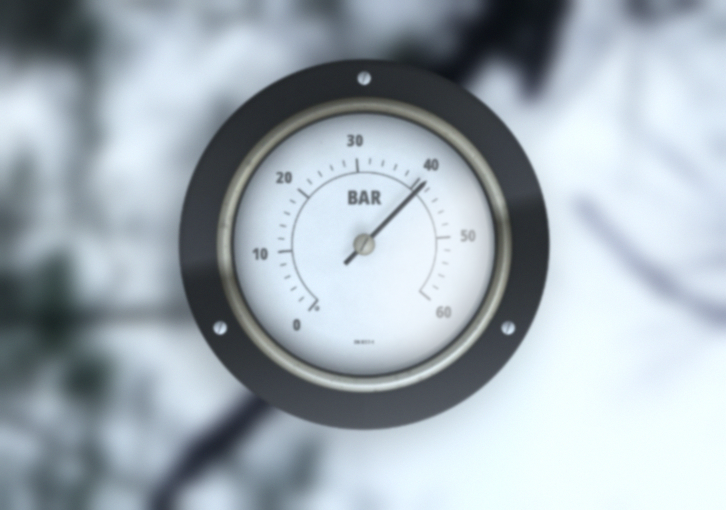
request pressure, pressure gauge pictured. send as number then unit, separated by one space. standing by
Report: 41 bar
